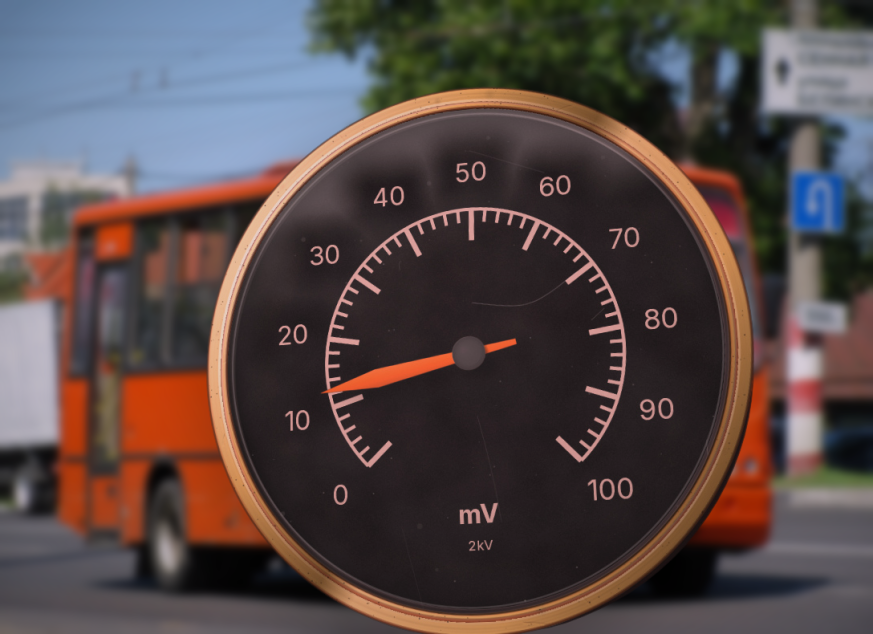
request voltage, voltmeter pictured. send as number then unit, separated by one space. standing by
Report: 12 mV
